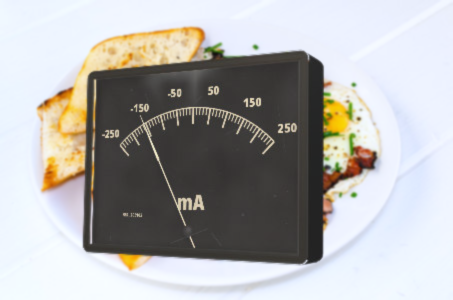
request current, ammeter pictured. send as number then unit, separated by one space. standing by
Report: -150 mA
